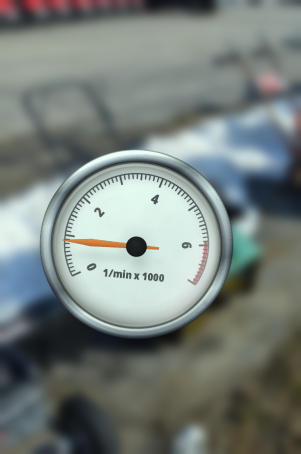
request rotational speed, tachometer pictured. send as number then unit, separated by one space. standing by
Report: 900 rpm
